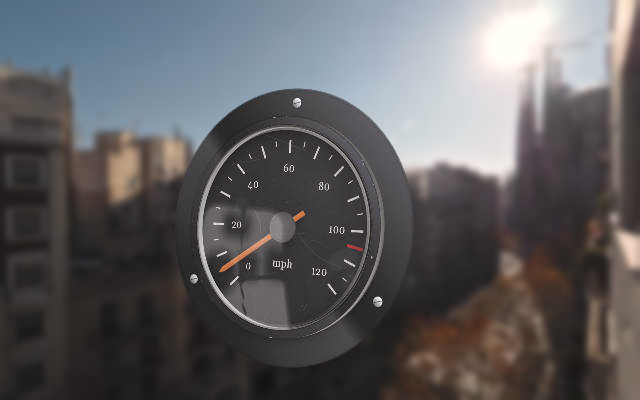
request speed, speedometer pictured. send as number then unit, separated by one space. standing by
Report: 5 mph
